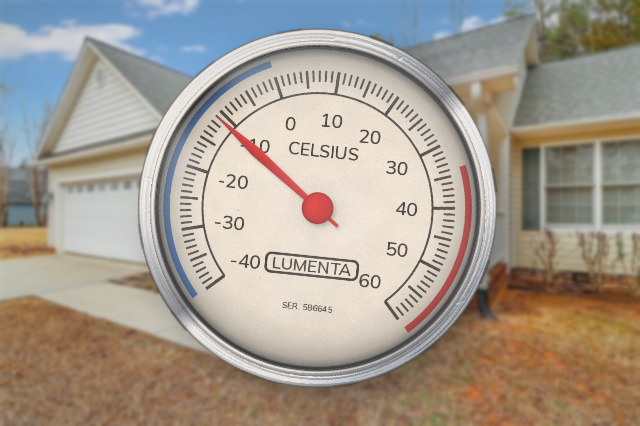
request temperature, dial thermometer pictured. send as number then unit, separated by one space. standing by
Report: -11 °C
